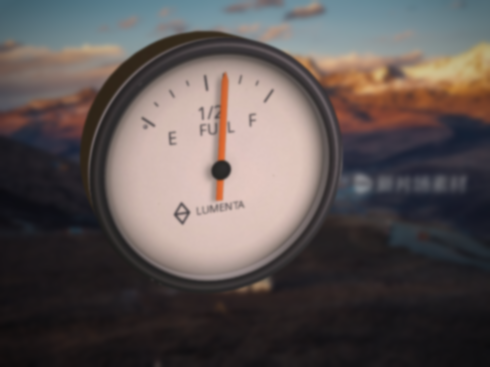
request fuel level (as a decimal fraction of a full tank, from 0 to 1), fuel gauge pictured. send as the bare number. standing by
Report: 0.625
